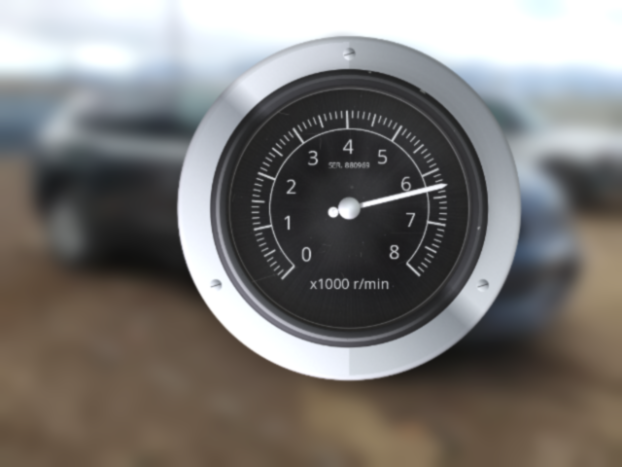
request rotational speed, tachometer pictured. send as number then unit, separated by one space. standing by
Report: 6300 rpm
